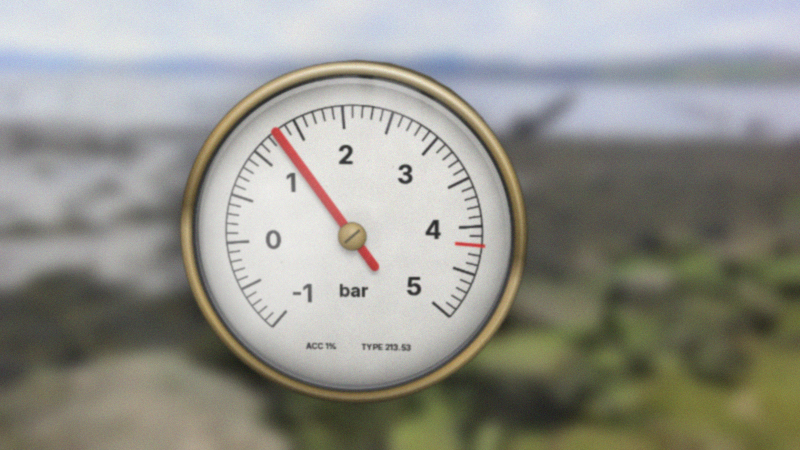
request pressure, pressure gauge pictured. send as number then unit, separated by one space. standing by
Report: 1.3 bar
